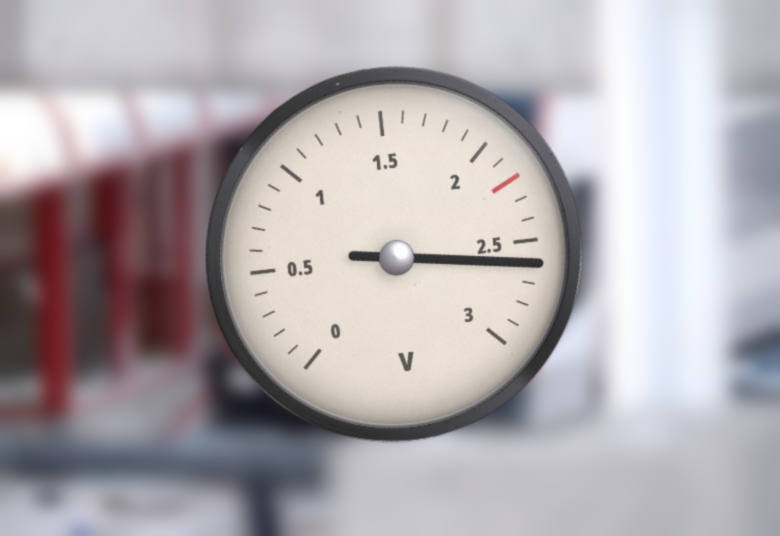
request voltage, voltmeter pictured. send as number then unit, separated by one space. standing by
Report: 2.6 V
